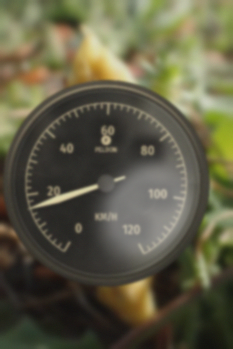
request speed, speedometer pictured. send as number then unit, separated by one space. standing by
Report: 16 km/h
